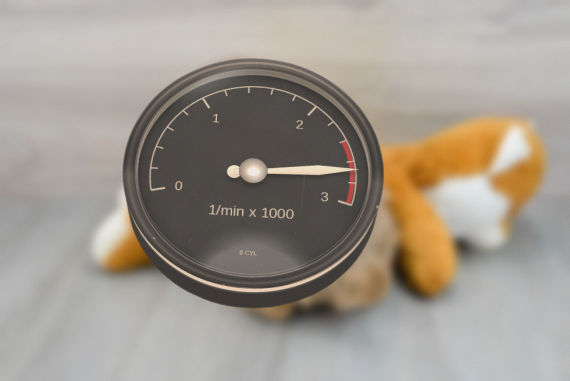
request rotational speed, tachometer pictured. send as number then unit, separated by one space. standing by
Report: 2700 rpm
